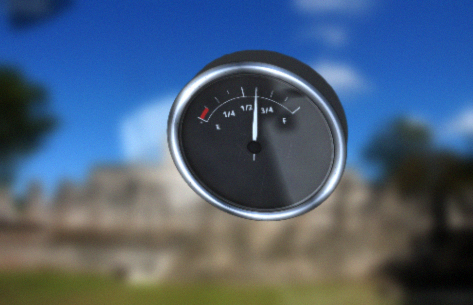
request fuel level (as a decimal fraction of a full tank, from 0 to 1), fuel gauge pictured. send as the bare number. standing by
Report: 0.625
